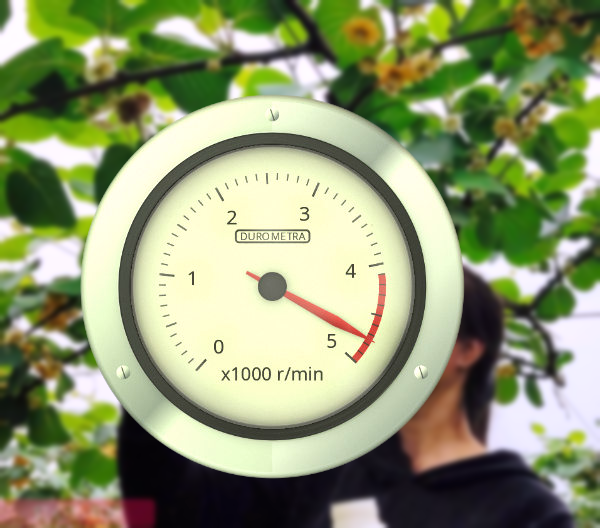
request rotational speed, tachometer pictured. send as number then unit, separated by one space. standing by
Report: 4750 rpm
